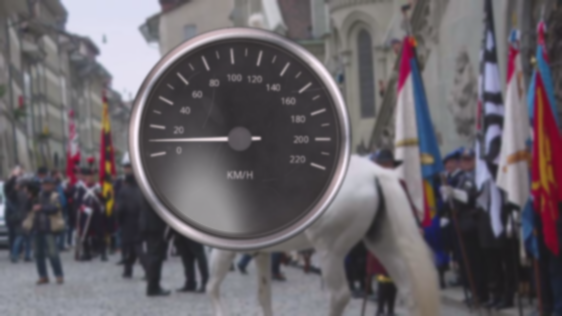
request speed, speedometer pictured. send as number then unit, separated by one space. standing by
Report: 10 km/h
